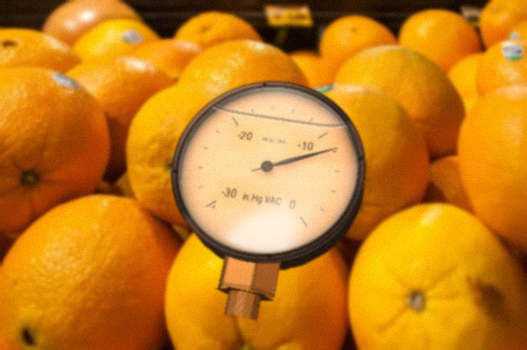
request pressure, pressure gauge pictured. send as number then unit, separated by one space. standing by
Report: -8 inHg
